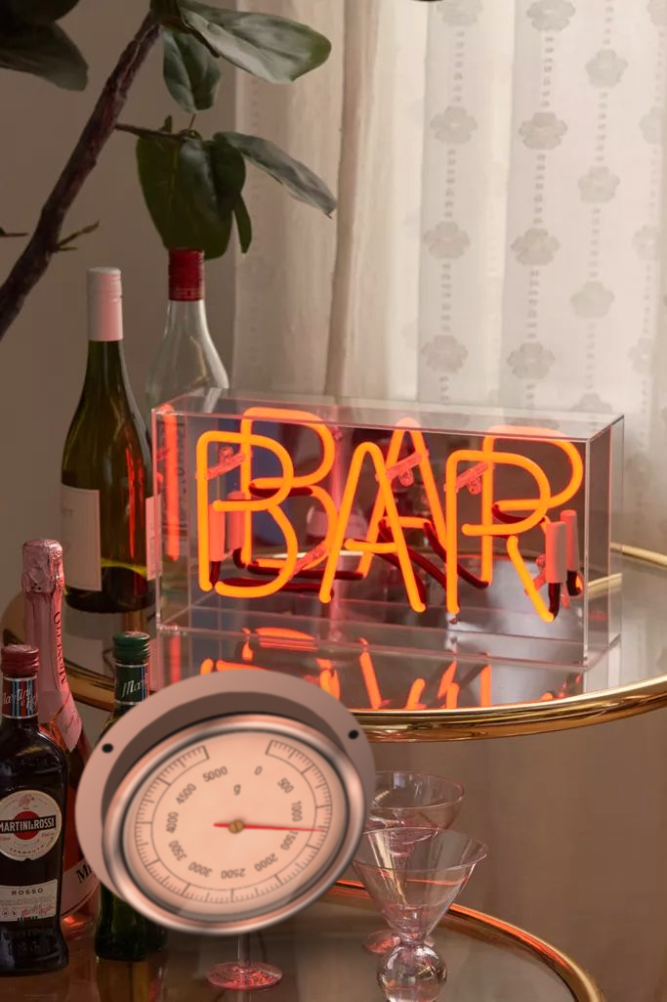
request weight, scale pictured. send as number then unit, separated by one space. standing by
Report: 1250 g
